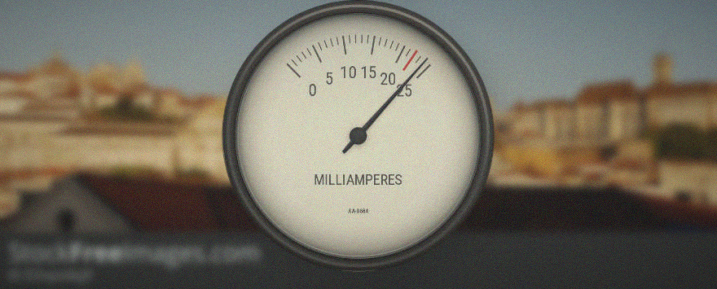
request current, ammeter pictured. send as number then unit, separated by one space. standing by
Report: 24 mA
